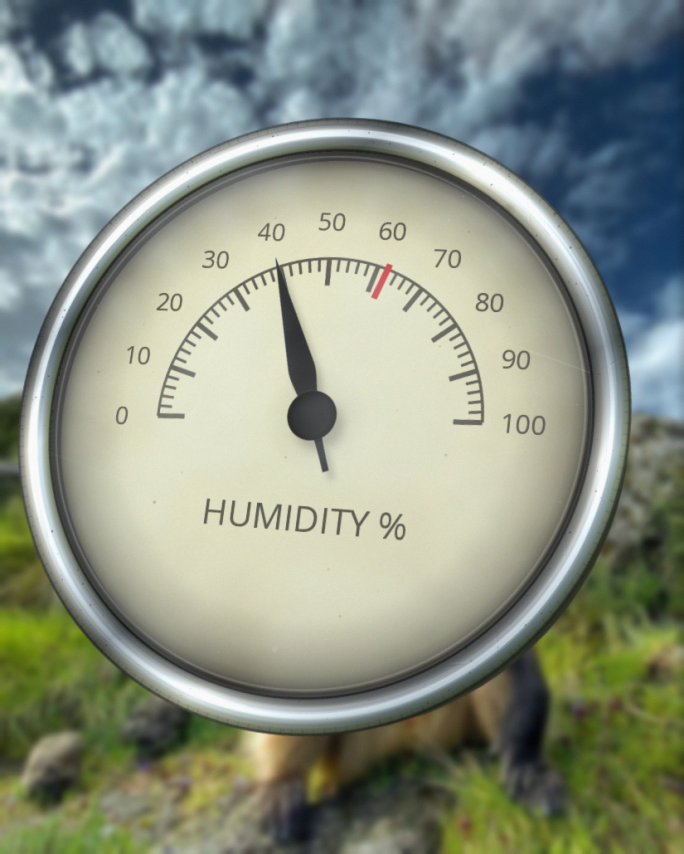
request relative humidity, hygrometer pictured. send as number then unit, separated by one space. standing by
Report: 40 %
